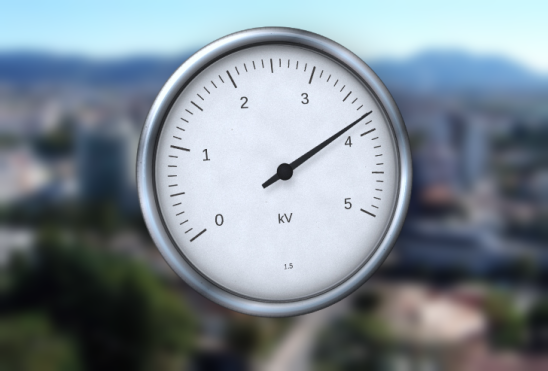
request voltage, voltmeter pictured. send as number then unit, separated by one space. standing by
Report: 3.8 kV
